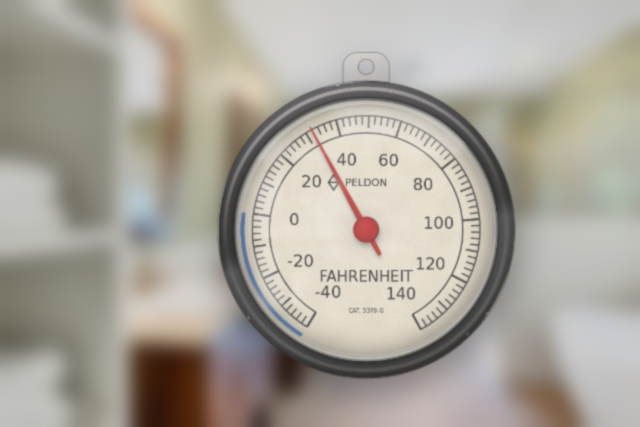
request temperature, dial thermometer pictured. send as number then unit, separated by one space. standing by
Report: 32 °F
